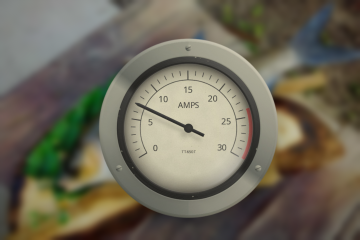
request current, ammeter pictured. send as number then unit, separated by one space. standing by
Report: 7 A
